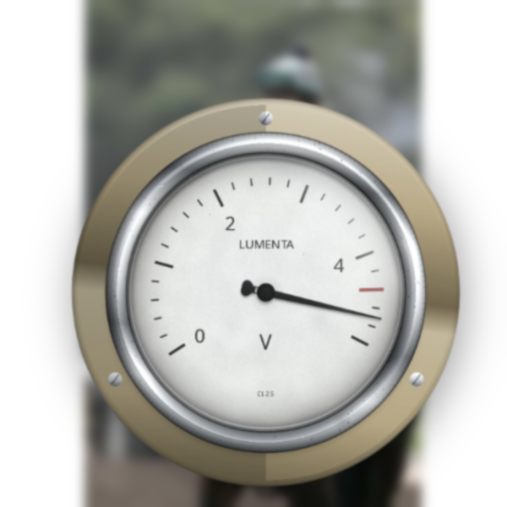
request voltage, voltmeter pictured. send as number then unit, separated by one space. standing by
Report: 4.7 V
